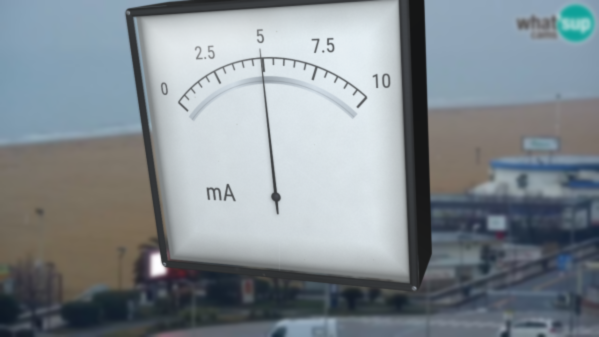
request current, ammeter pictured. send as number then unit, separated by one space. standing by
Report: 5 mA
